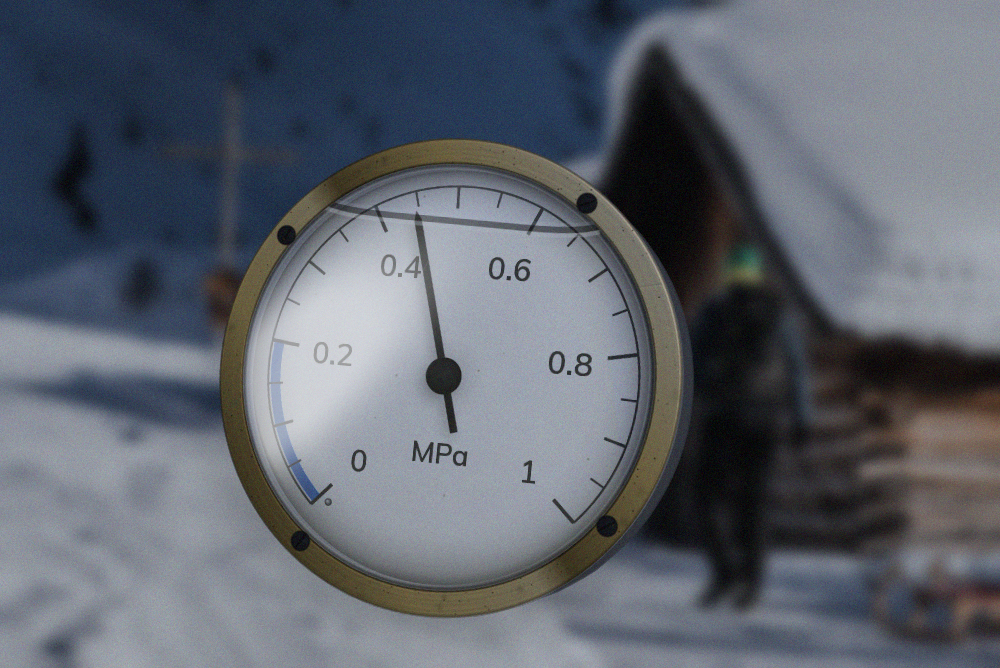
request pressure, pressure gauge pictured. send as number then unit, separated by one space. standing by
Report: 0.45 MPa
